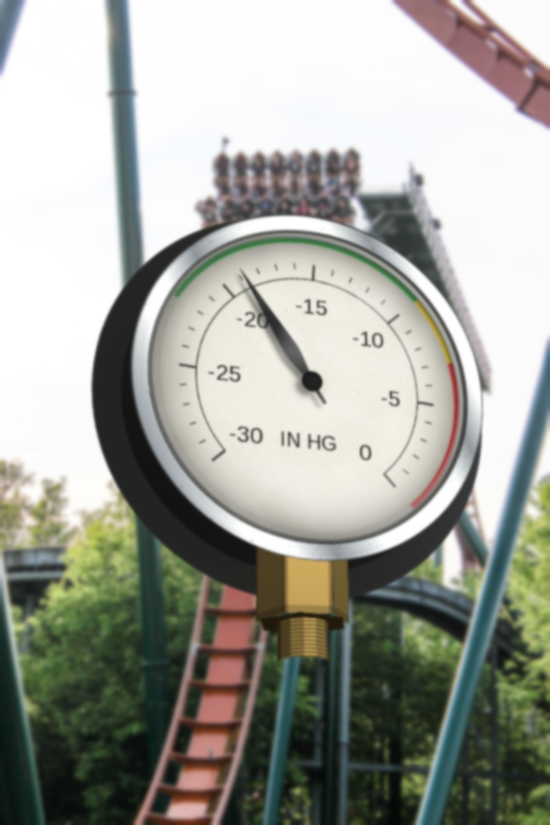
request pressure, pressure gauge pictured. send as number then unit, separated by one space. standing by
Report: -19 inHg
